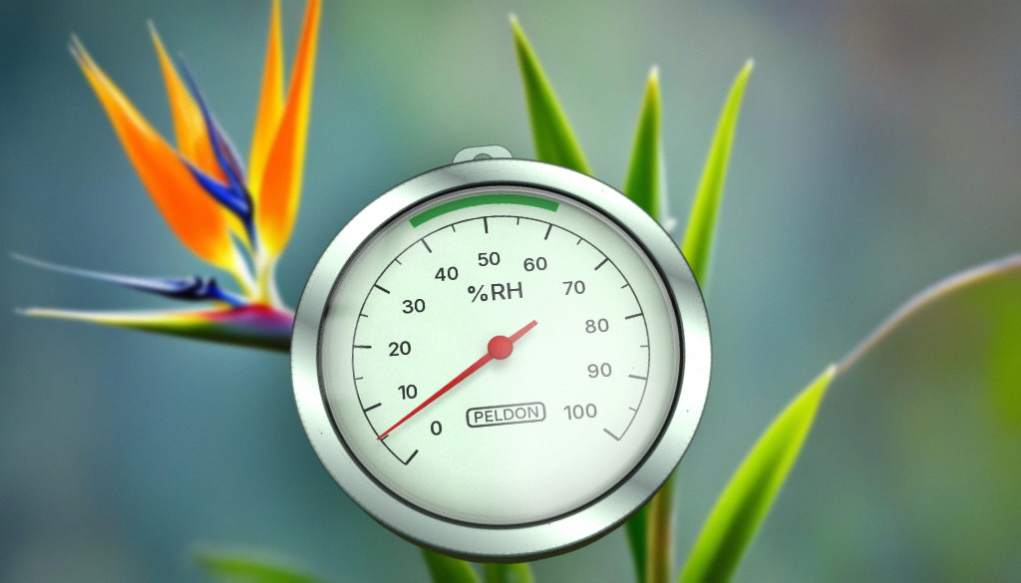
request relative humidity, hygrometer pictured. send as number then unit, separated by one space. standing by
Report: 5 %
